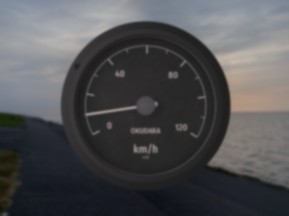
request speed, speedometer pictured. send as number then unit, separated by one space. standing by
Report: 10 km/h
